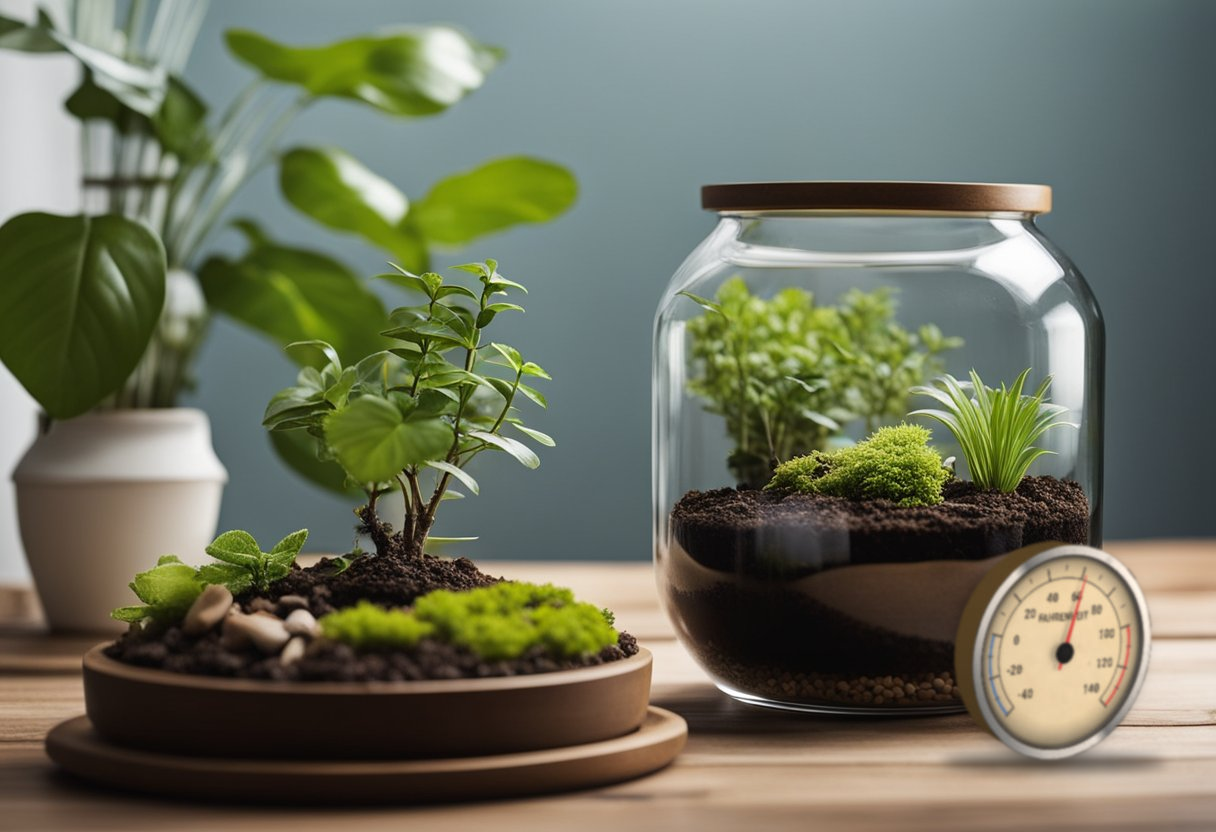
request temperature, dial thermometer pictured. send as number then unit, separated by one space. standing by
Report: 60 °F
